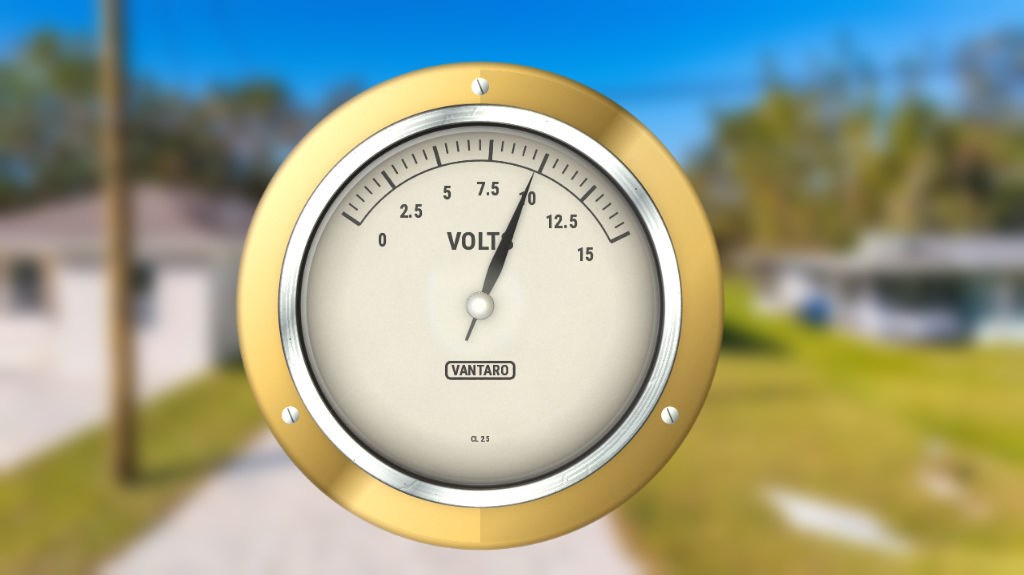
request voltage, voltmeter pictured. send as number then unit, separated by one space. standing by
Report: 9.75 V
